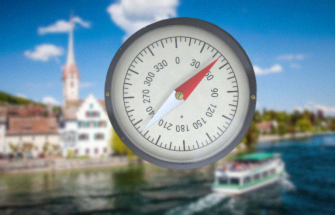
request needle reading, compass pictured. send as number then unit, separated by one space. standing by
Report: 50 °
